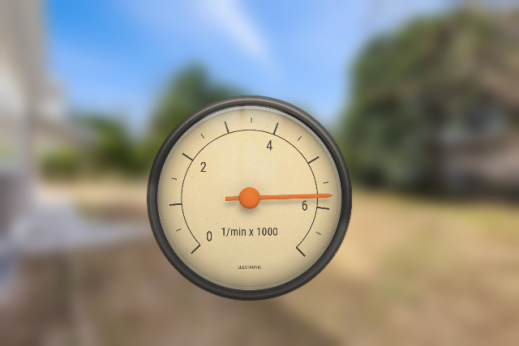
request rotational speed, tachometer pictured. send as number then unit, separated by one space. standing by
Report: 5750 rpm
